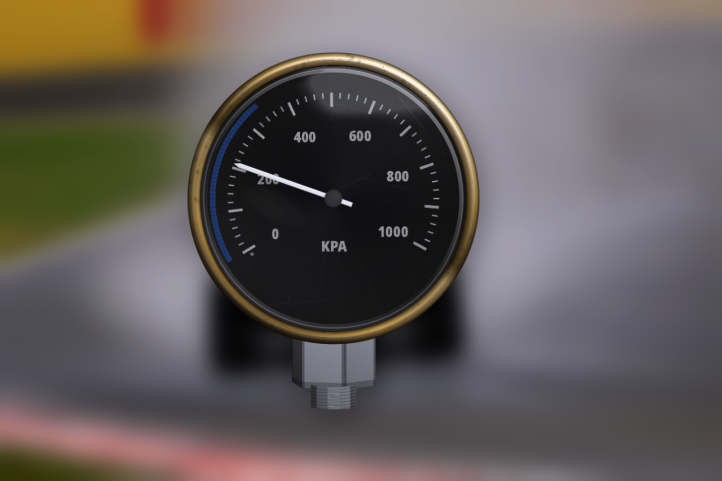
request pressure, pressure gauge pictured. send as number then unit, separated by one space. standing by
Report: 210 kPa
